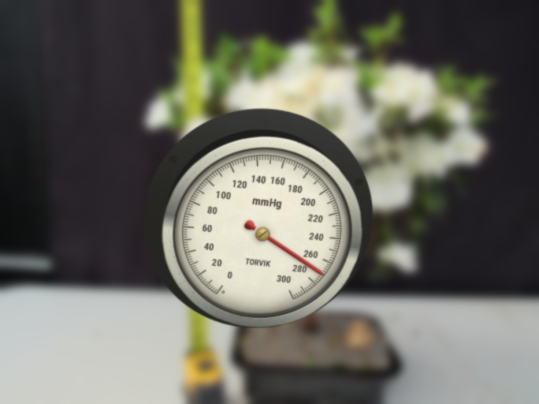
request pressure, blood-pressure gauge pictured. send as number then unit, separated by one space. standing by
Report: 270 mmHg
